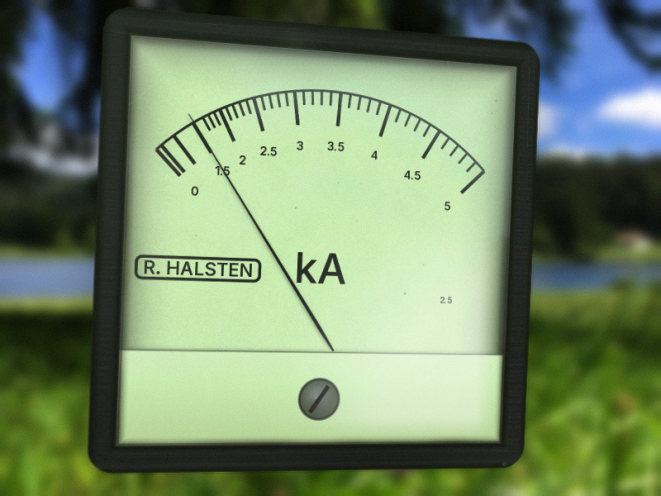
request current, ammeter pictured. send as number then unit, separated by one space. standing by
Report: 1.5 kA
